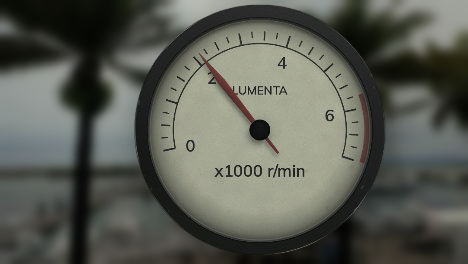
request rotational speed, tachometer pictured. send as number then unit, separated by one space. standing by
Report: 2125 rpm
